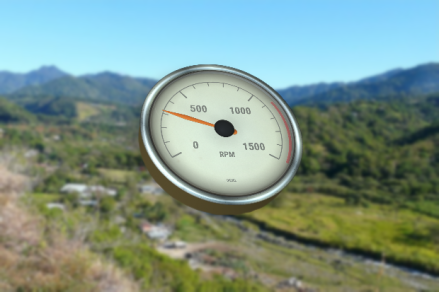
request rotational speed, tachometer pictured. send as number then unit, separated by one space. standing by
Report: 300 rpm
